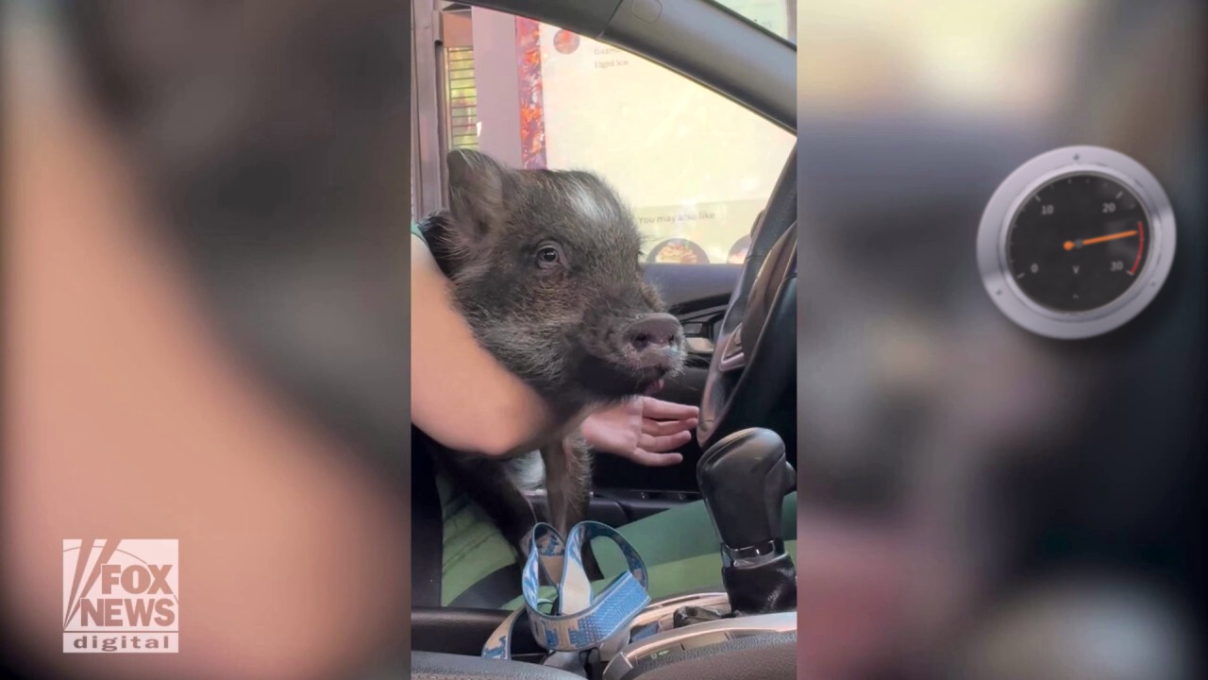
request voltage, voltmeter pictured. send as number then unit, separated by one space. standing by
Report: 25 V
